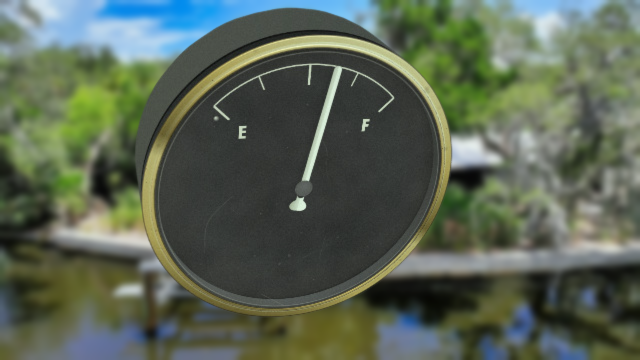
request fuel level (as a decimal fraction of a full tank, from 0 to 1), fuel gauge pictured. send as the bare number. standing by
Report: 0.625
